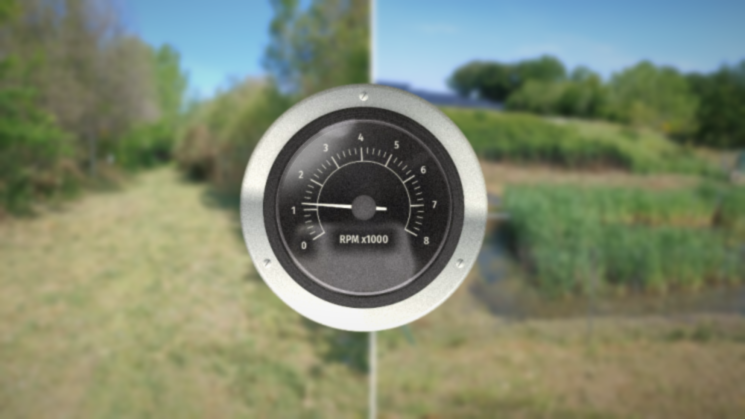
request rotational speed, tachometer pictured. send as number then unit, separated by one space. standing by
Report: 1200 rpm
